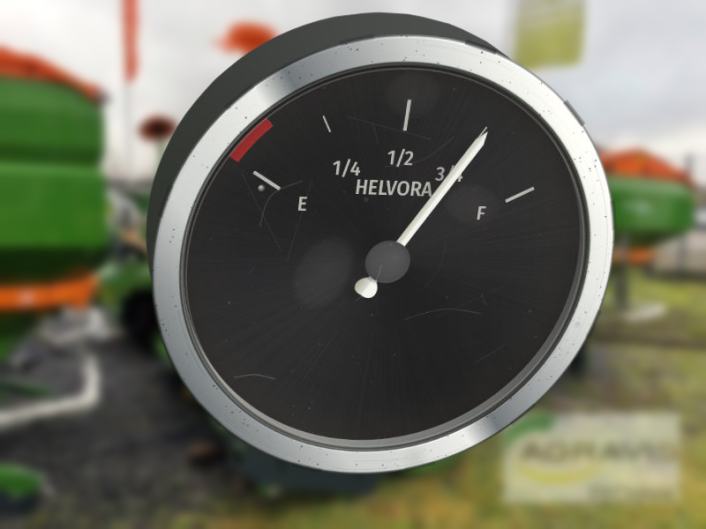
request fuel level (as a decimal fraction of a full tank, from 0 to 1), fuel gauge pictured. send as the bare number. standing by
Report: 0.75
